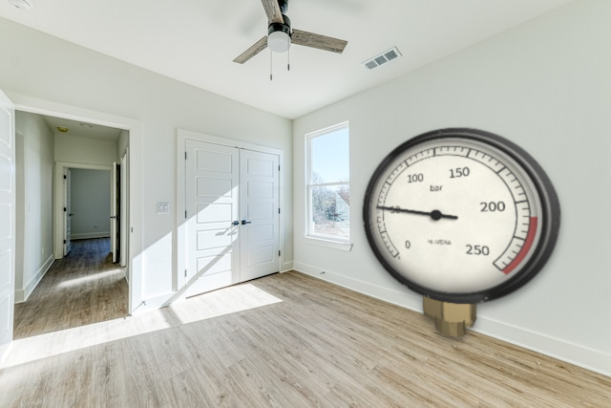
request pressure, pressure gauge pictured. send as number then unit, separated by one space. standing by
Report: 50 bar
